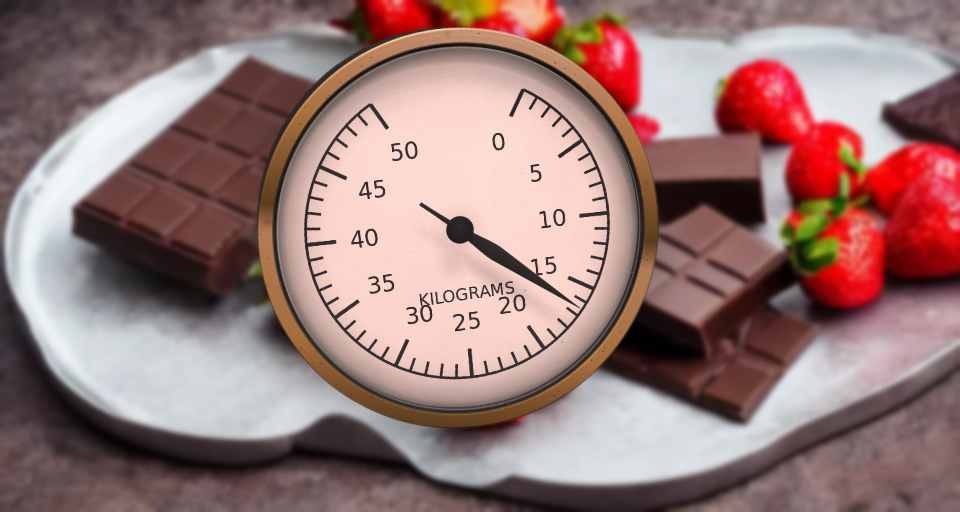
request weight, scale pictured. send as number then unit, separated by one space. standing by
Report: 16.5 kg
